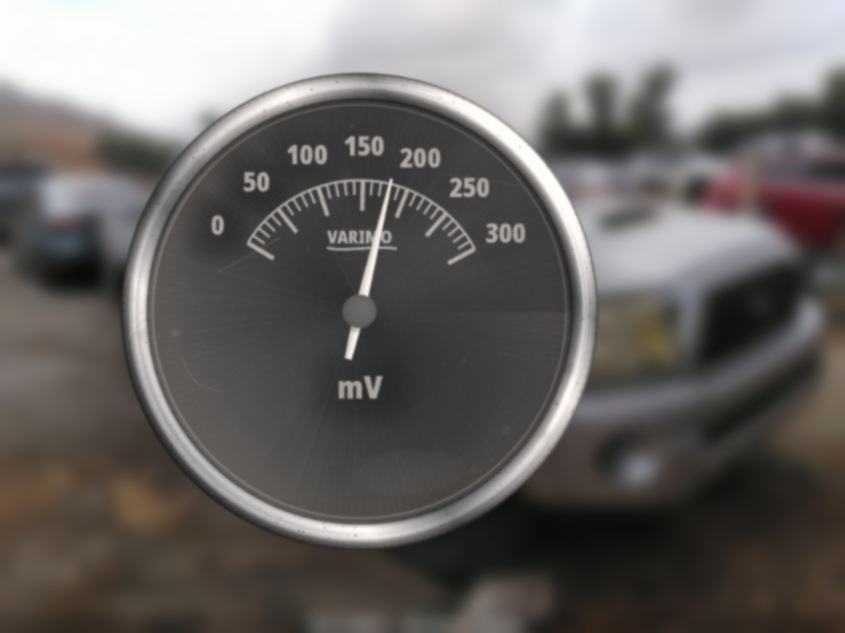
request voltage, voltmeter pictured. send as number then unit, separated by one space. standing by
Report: 180 mV
